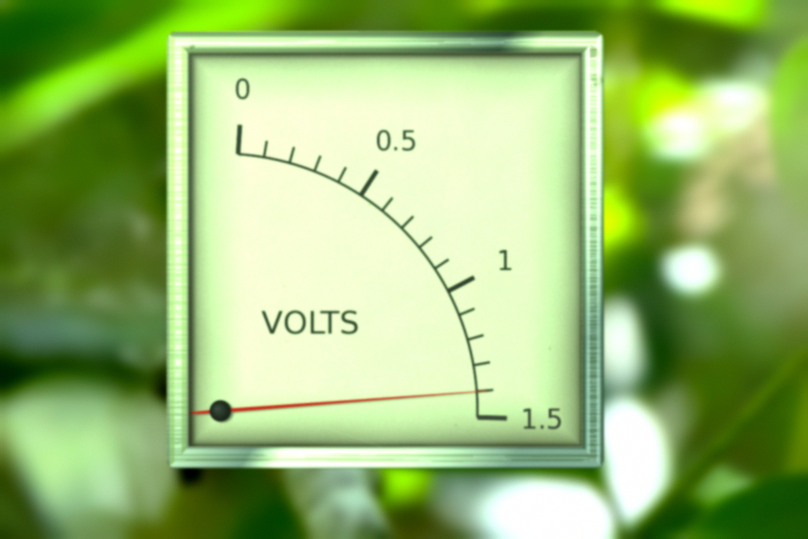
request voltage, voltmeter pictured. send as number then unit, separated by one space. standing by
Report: 1.4 V
